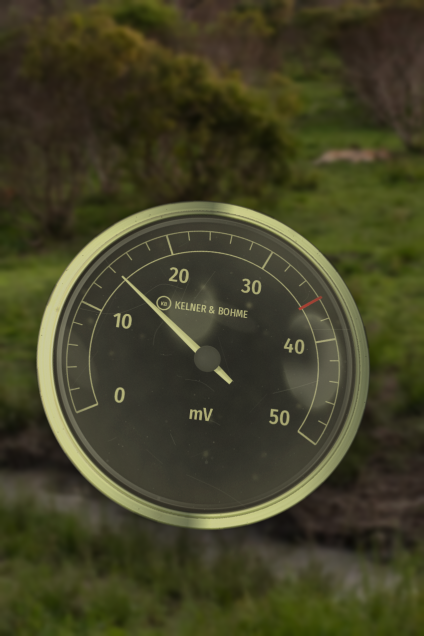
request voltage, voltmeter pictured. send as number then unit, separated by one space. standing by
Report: 14 mV
